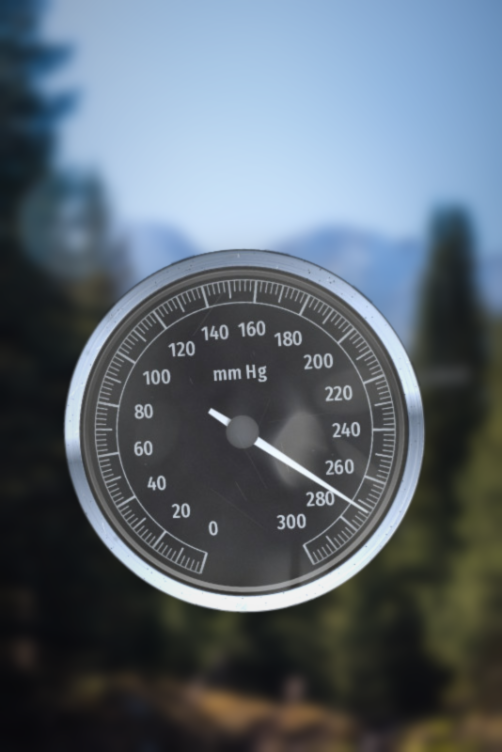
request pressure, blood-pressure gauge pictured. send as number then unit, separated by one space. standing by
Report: 272 mmHg
